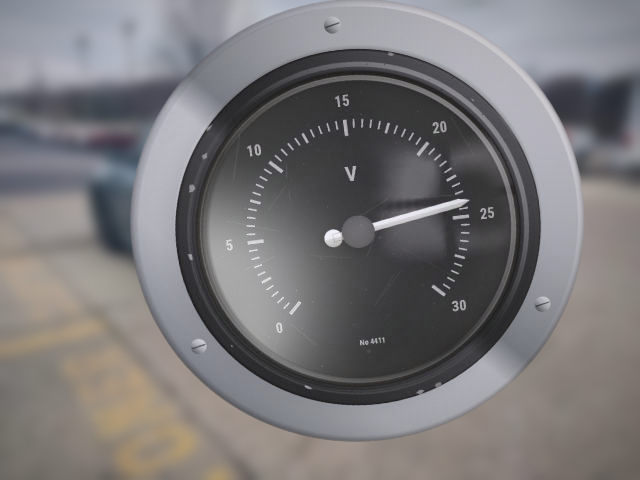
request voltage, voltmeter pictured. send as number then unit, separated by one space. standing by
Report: 24 V
